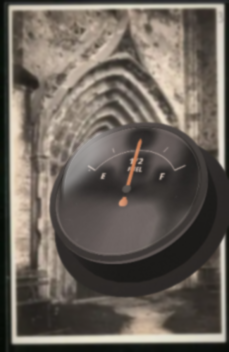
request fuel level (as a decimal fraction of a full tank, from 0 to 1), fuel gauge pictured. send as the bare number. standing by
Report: 0.5
